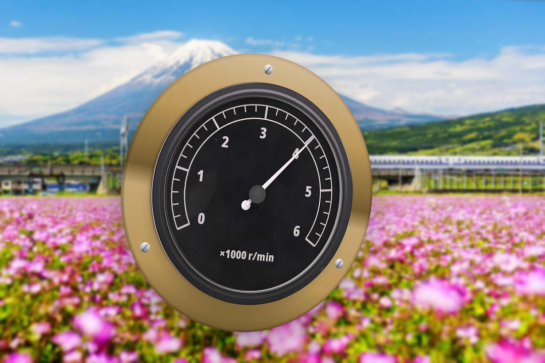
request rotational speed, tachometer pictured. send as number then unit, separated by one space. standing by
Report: 4000 rpm
